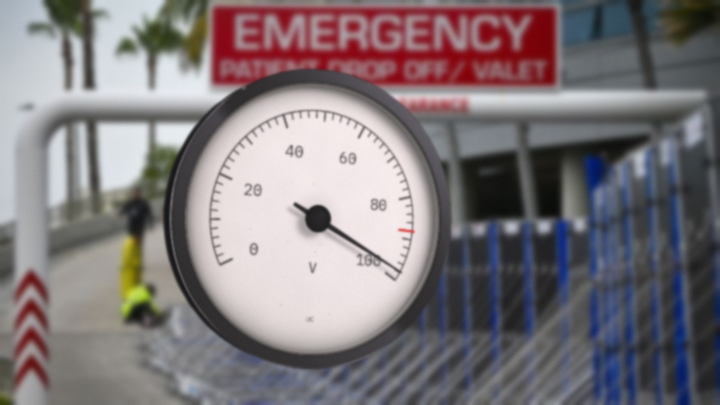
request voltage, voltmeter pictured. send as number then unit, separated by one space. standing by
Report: 98 V
